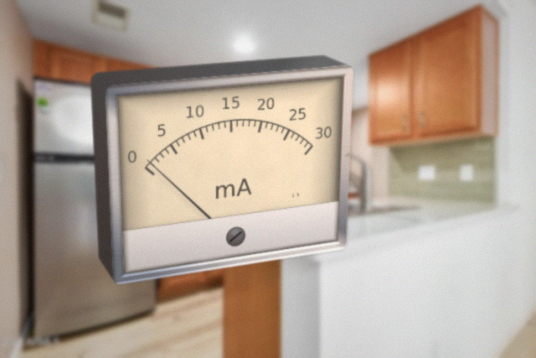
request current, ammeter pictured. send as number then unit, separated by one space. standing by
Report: 1 mA
